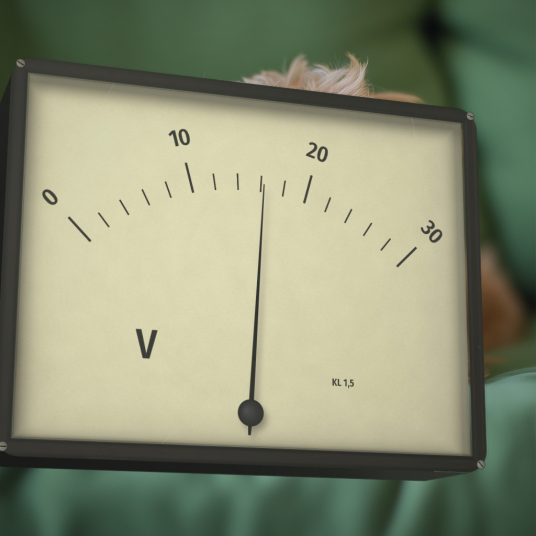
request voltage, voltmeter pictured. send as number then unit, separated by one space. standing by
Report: 16 V
